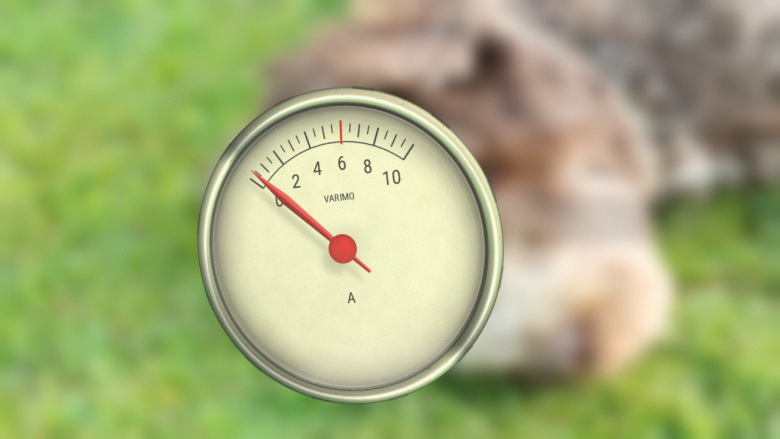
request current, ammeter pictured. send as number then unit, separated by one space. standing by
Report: 0.5 A
